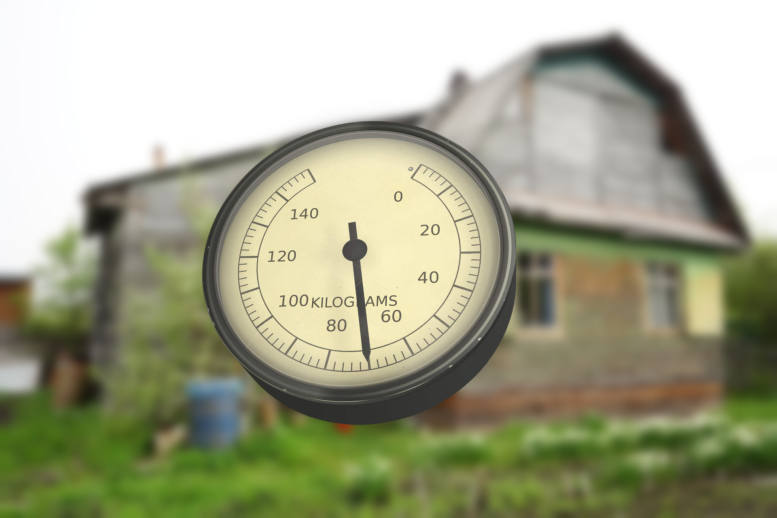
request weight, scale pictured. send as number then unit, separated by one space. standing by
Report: 70 kg
